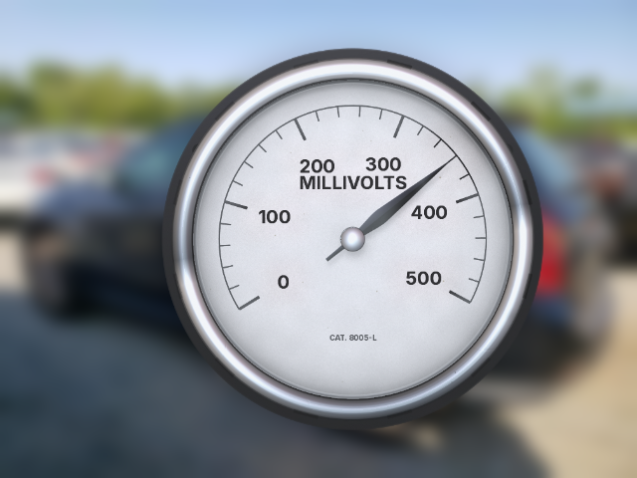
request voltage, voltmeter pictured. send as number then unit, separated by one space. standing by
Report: 360 mV
